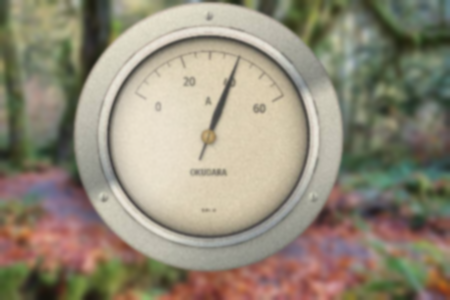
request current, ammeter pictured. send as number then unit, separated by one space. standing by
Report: 40 A
